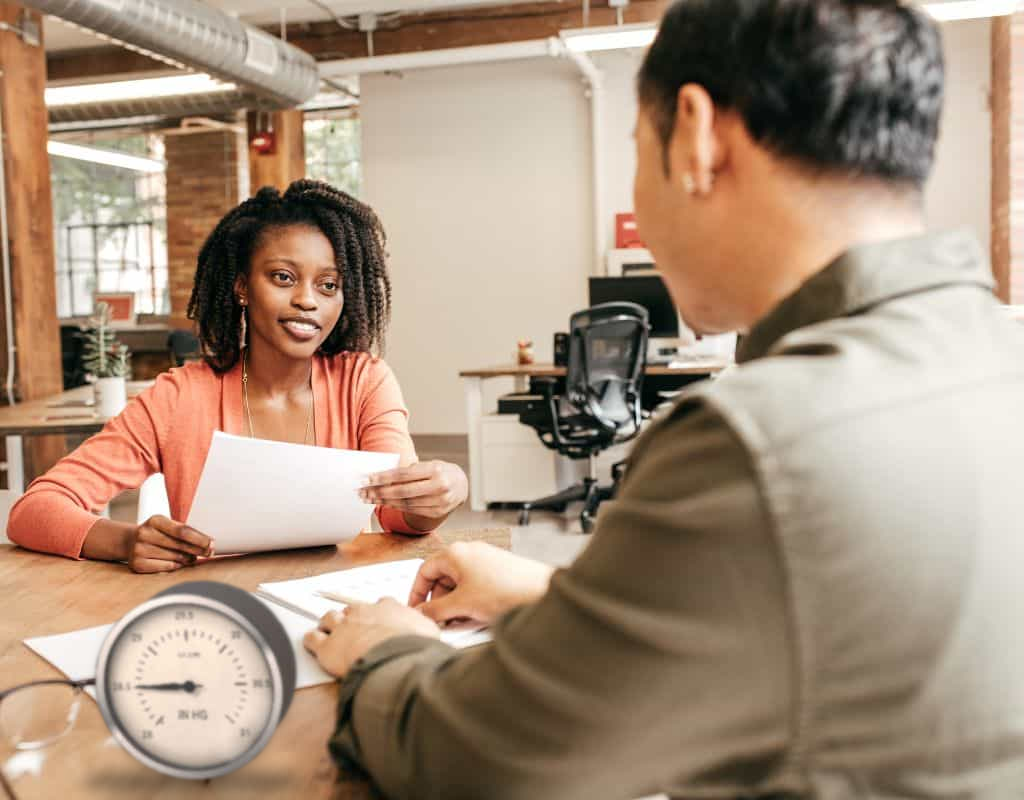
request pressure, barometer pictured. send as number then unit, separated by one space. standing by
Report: 28.5 inHg
